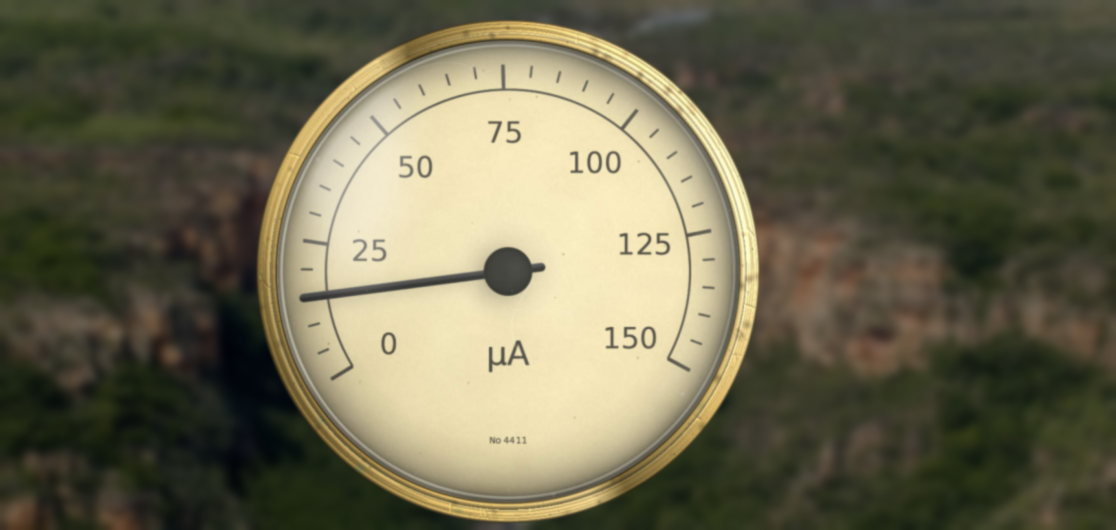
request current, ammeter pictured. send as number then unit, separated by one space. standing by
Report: 15 µA
